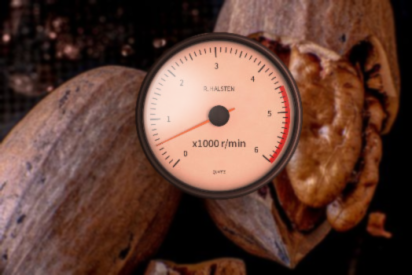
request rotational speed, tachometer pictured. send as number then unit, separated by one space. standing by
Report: 500 rpm
